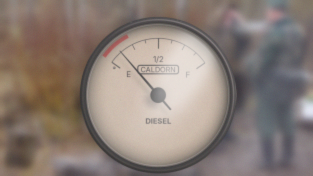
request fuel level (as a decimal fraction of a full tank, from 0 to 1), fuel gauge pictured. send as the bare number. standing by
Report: 0.125
